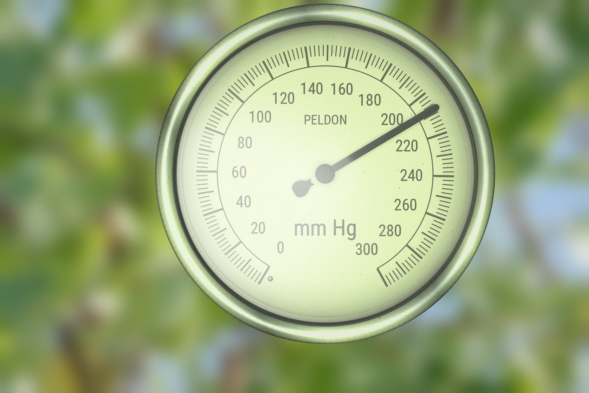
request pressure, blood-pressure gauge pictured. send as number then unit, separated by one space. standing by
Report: 208 mmHg
